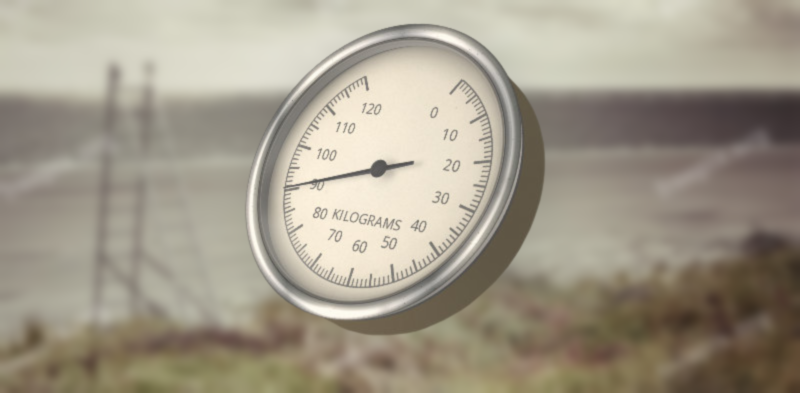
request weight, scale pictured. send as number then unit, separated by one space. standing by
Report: 90 kg
